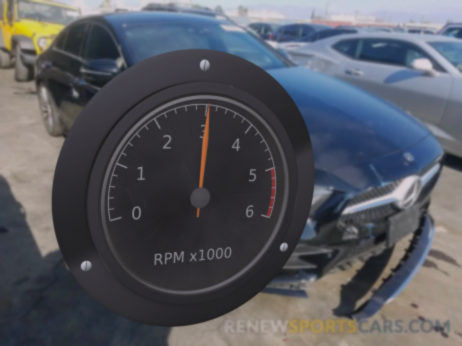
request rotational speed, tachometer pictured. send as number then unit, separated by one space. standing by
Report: 3000 rpm
